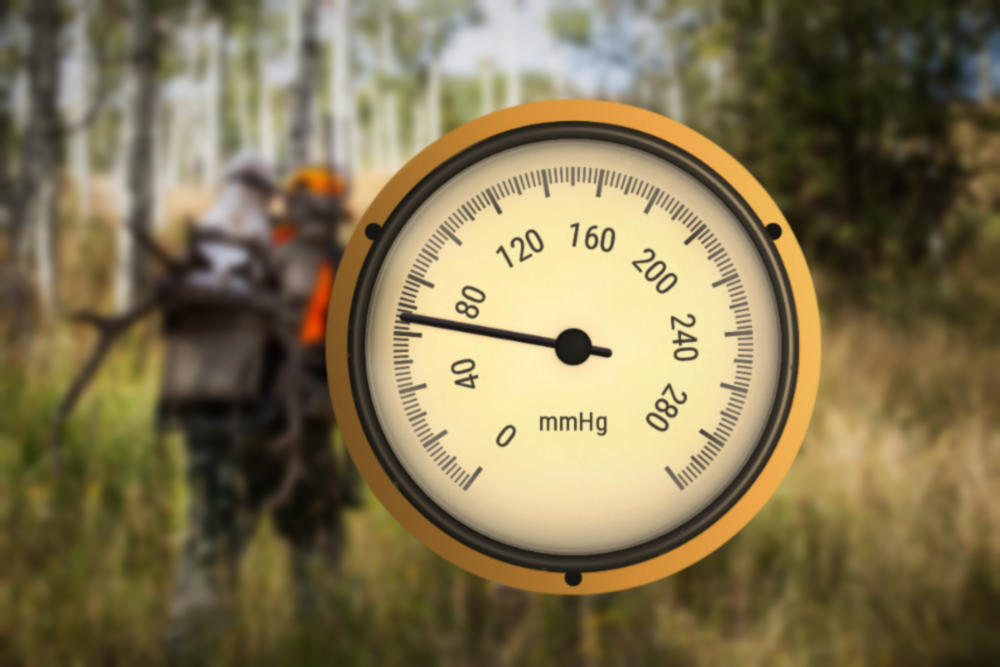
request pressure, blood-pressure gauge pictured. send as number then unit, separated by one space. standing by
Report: 66 mmHg
